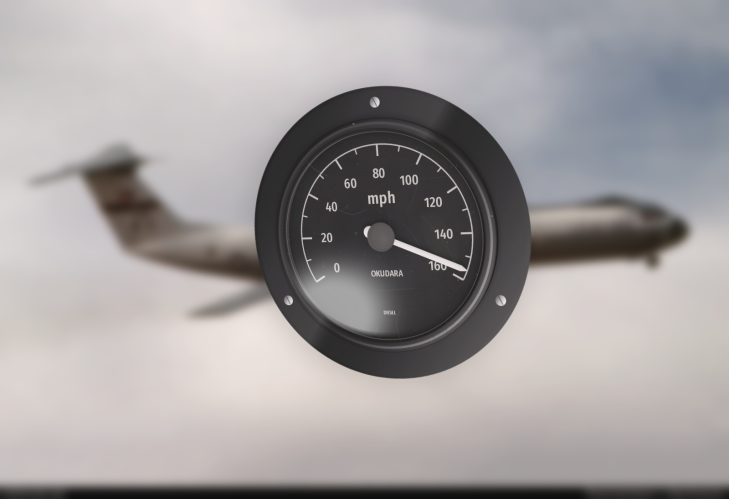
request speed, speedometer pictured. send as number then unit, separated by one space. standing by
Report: 155 mph
